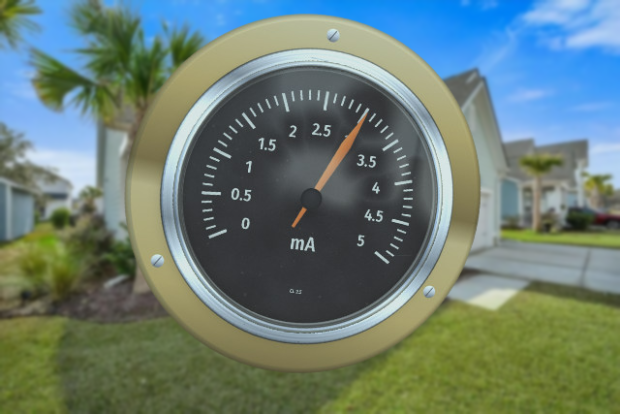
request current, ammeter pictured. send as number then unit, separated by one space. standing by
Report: 3 mA
